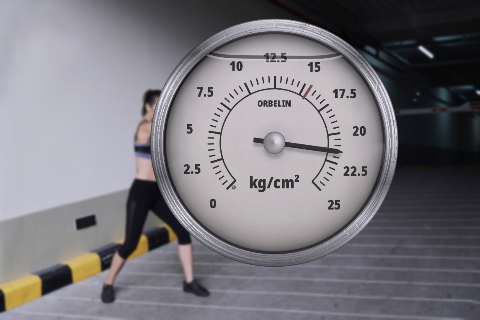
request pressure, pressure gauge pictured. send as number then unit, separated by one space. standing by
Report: 21.5 kg/cm²
